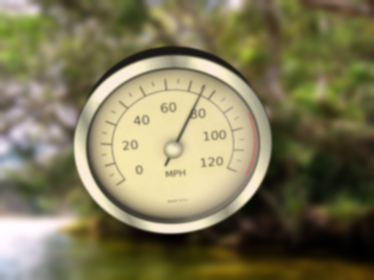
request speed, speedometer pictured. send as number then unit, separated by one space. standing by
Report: 75 mph
